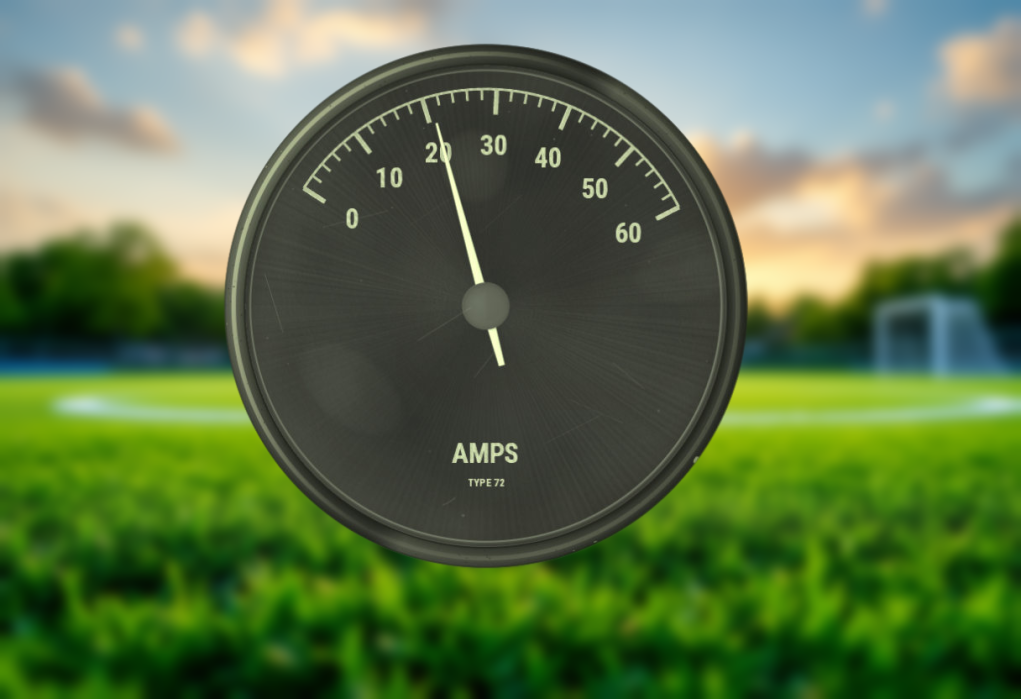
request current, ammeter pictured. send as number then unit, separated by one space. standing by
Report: 21 A
